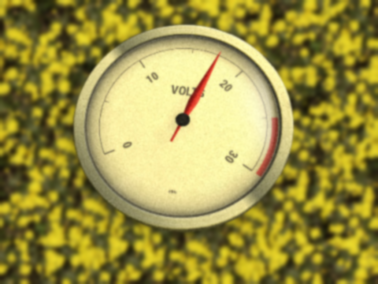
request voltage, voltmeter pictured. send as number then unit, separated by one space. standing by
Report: 17.5 V
